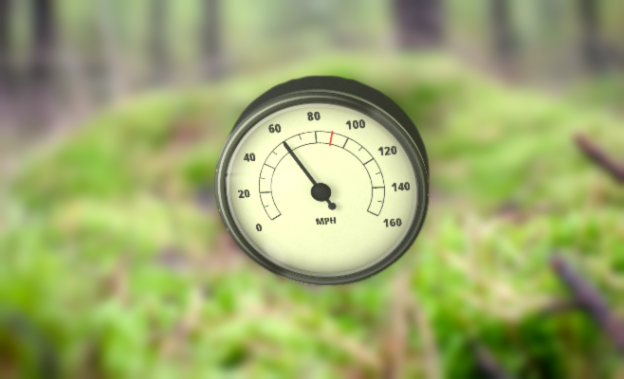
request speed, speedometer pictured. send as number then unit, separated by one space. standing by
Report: 60 mph
